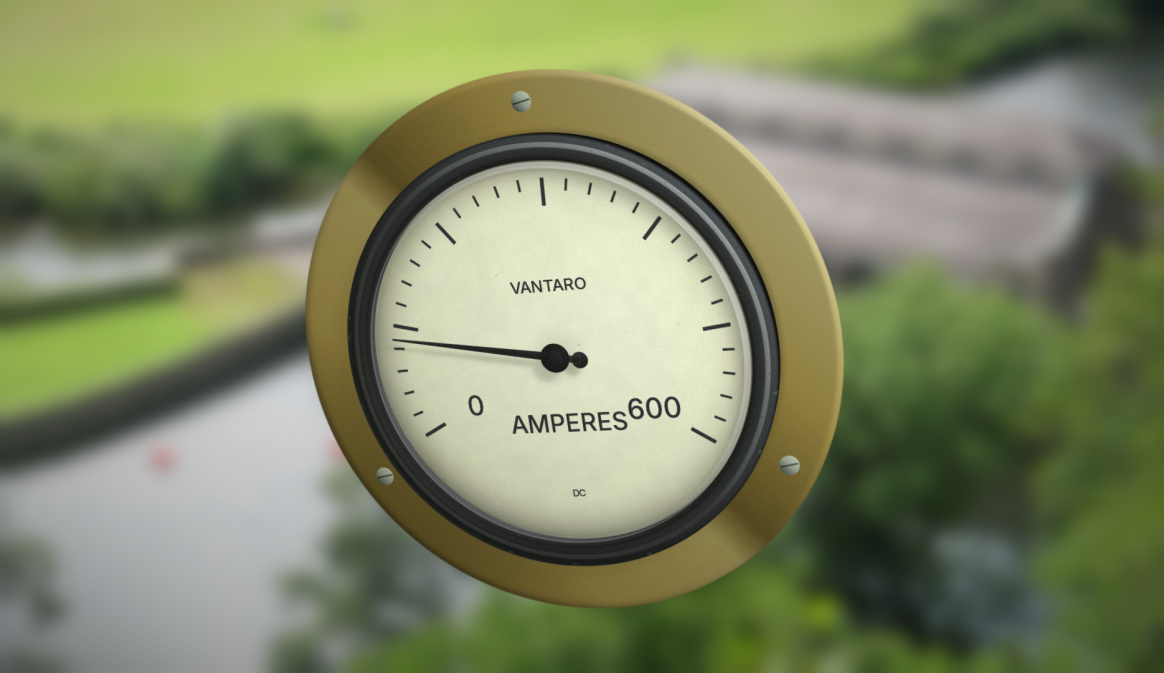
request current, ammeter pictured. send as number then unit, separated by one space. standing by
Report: 90 A
